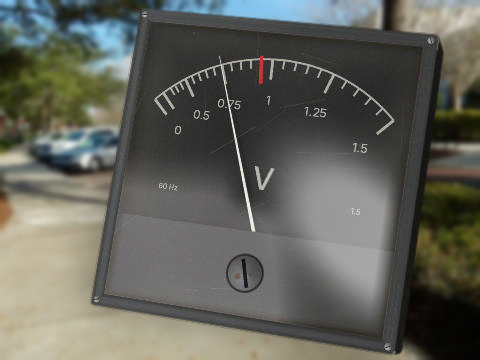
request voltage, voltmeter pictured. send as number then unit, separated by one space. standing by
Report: 0.75 V
